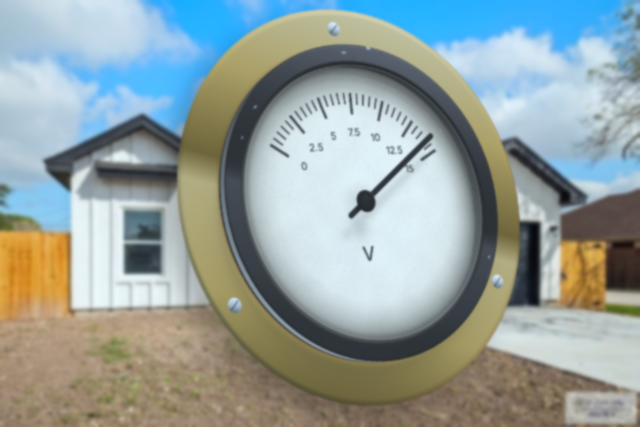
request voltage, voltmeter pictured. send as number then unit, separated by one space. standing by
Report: 14 V
